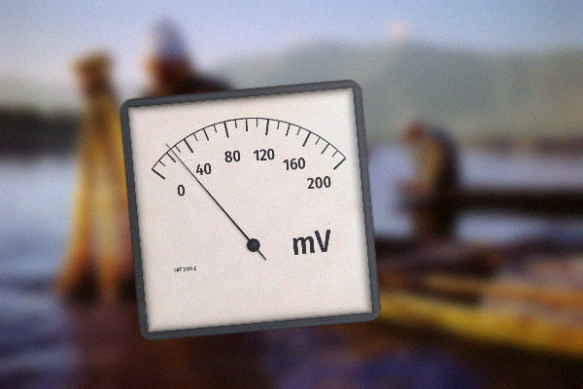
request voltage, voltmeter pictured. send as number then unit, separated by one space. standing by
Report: 25 mV
